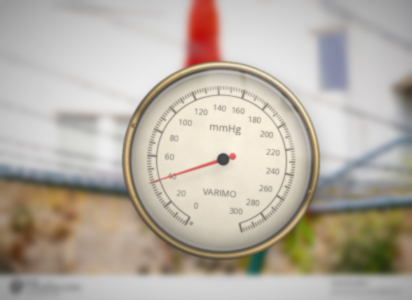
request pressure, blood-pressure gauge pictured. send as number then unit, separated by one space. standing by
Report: 40 mmHg
